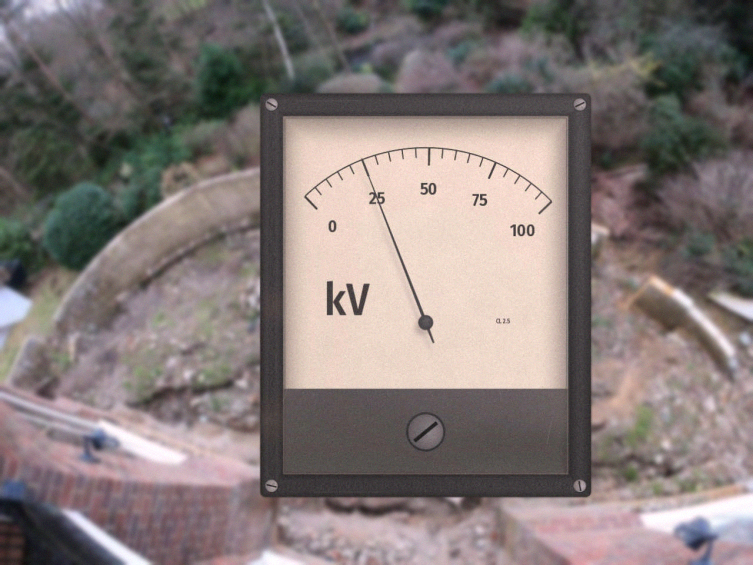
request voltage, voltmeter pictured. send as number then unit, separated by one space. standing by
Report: 25 kV
